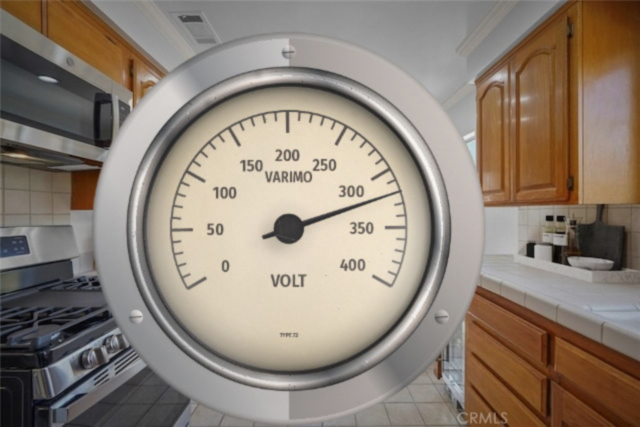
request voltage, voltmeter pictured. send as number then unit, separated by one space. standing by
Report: 320 V
